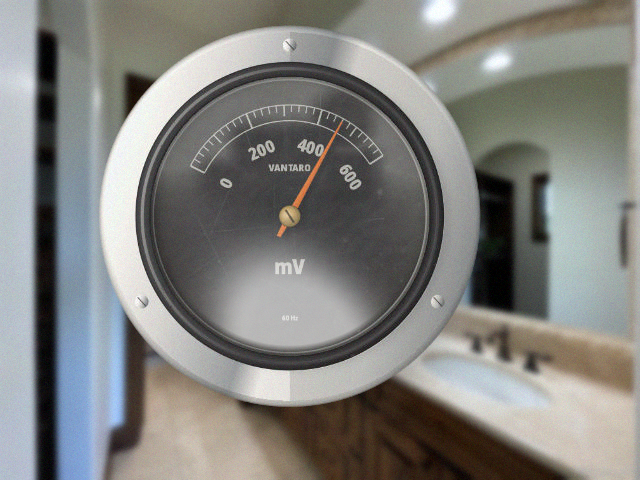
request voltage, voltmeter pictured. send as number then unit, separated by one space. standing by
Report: 460 mV
